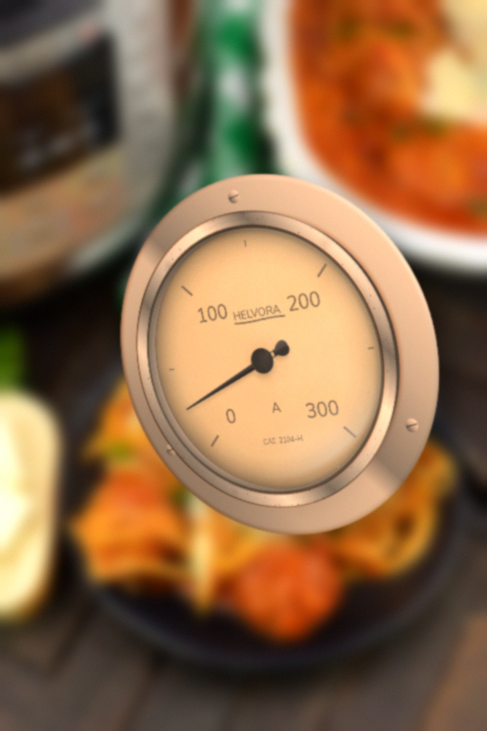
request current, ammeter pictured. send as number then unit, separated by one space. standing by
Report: 25 A
